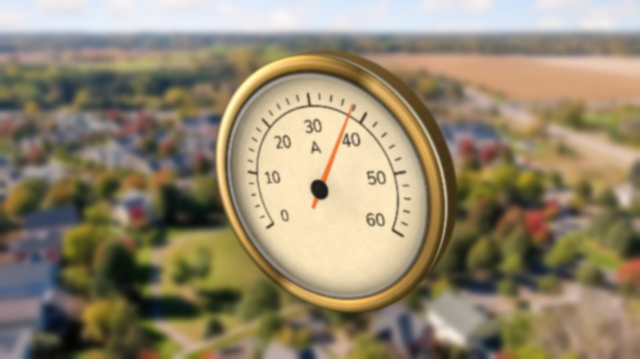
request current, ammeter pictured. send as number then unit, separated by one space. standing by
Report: 38 A
